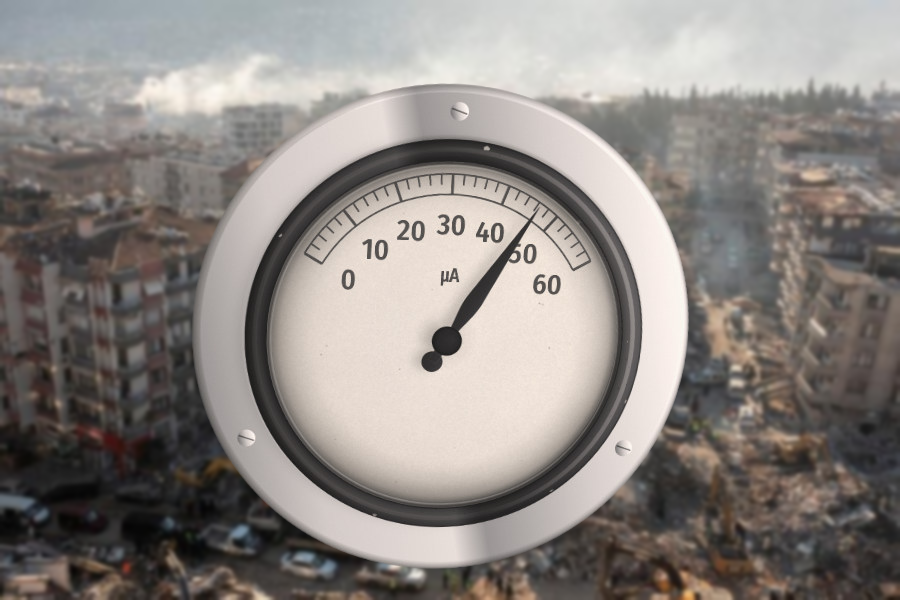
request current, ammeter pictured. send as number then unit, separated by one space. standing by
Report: 46 µA
